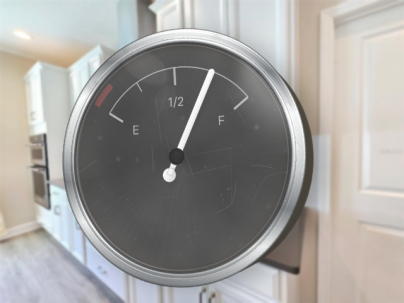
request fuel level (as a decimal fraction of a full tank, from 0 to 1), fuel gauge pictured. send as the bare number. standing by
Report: 0.75
